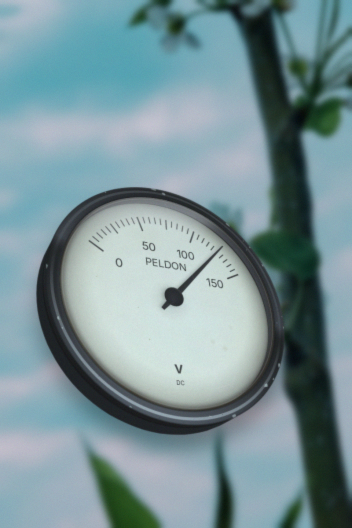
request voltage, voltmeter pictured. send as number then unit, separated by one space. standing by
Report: 125 V
